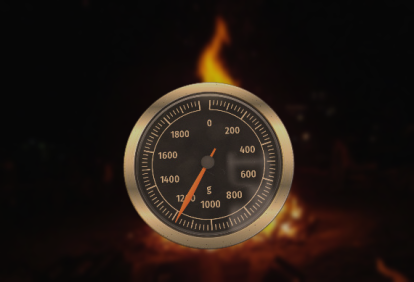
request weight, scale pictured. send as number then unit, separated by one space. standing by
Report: 1180 g
